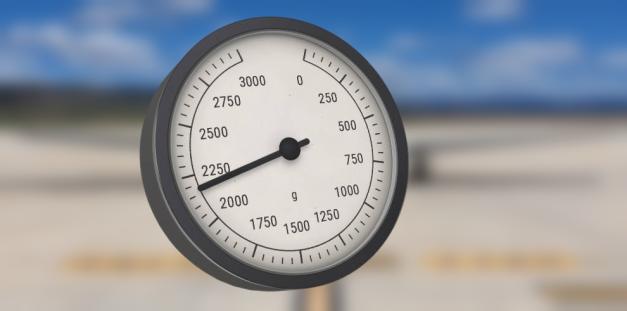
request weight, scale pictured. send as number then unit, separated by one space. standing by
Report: 2175 g
